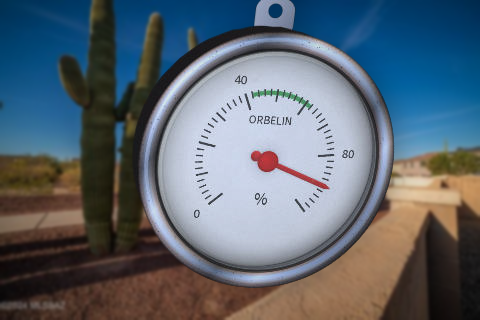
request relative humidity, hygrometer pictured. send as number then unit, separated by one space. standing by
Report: 90 %
